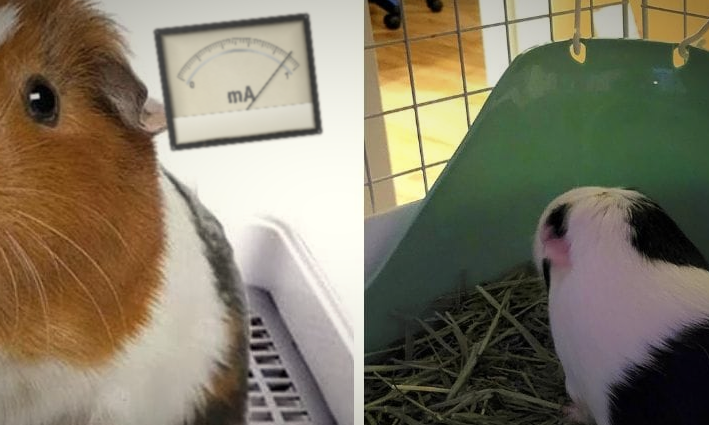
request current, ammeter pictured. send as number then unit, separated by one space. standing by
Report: 0.9 mA
